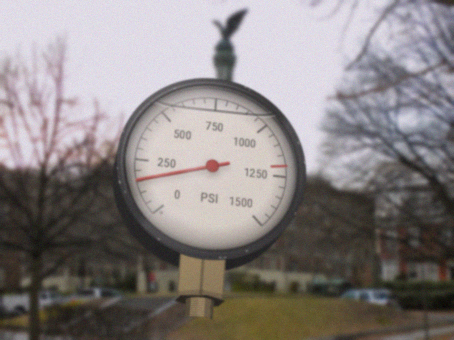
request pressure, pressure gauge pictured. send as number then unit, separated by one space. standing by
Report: 150 psi
